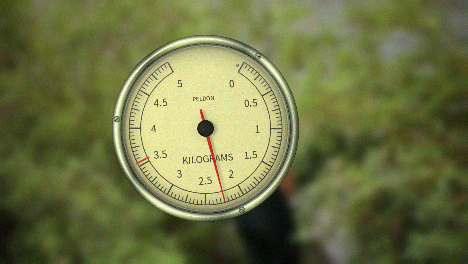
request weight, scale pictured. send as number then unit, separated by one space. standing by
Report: 2.25 kg
